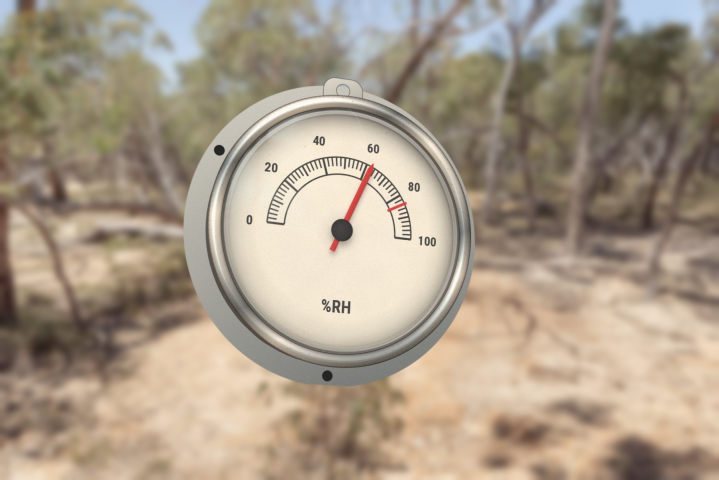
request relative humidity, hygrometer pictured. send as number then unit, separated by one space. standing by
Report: 62 %
